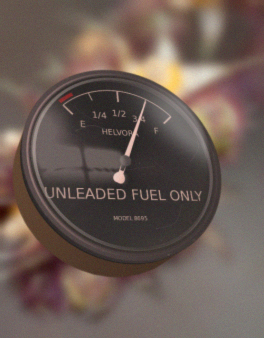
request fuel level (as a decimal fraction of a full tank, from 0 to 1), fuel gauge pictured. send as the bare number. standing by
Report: 0.75
